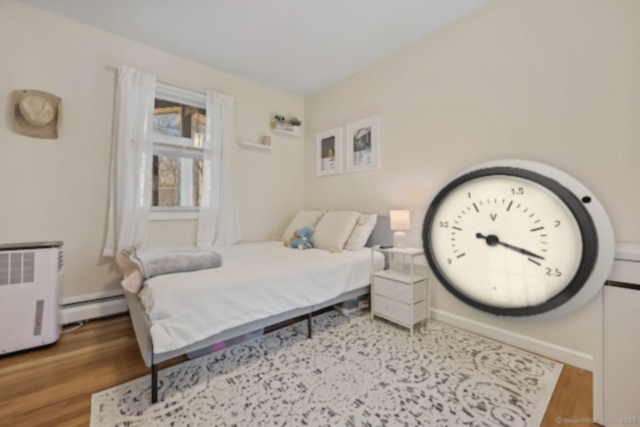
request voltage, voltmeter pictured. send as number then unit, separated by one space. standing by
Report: 2.4 V
